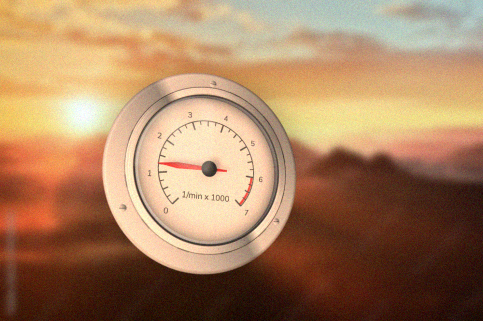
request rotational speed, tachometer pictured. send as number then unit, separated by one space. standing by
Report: 1250 rpm
